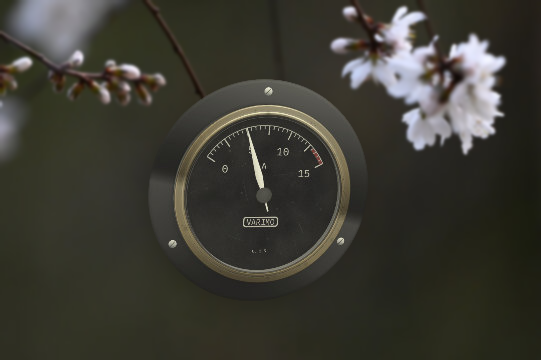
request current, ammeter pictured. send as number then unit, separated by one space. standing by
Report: 5 A
